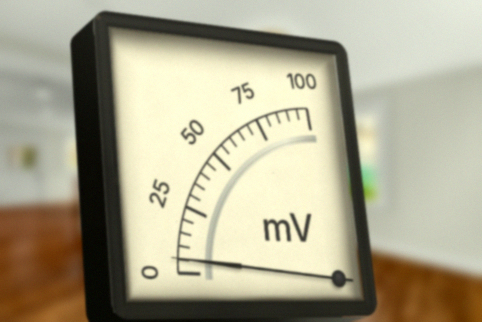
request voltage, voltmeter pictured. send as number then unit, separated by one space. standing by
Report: 5 mV
